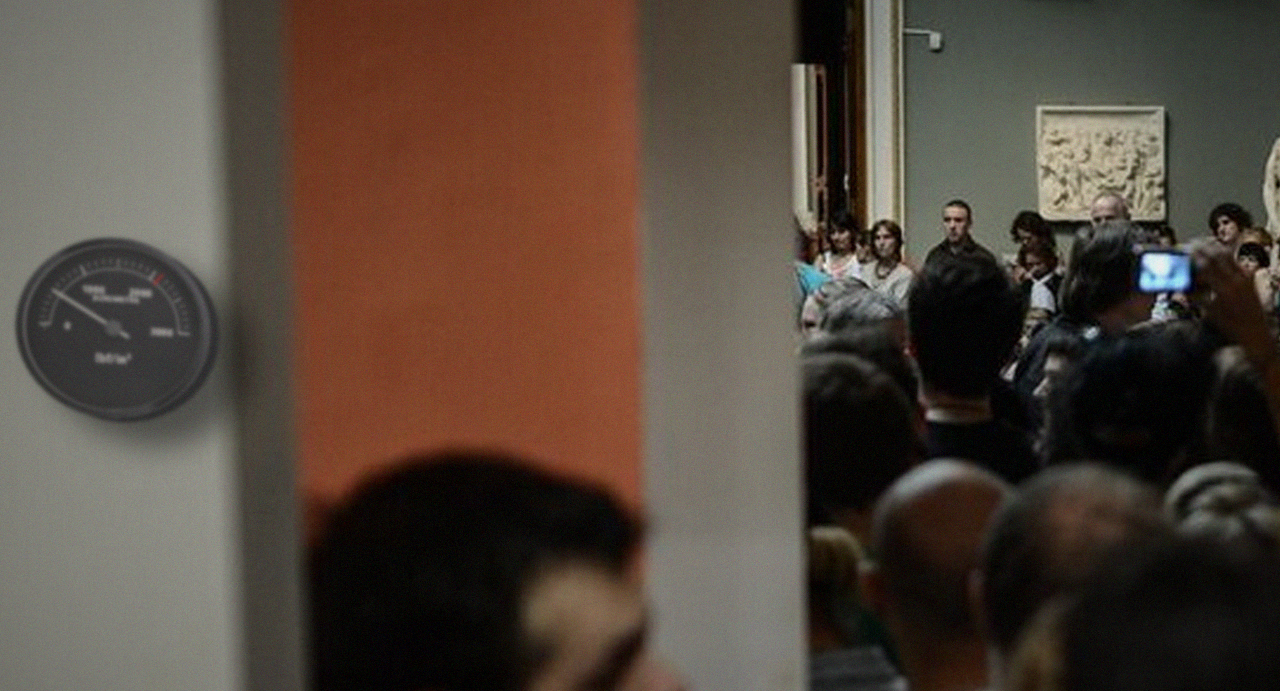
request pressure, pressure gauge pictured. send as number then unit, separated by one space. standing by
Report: 500 psi
